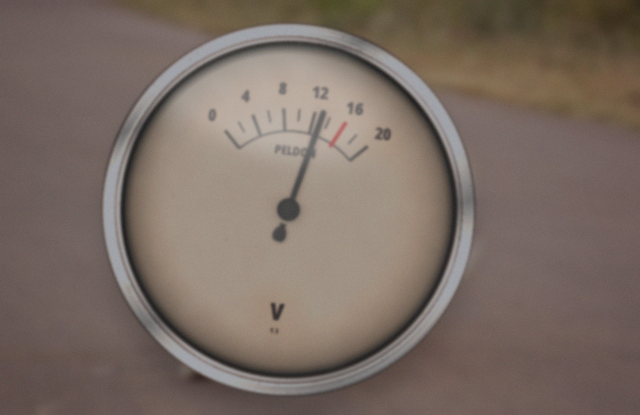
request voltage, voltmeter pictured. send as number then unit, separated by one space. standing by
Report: 13 V
